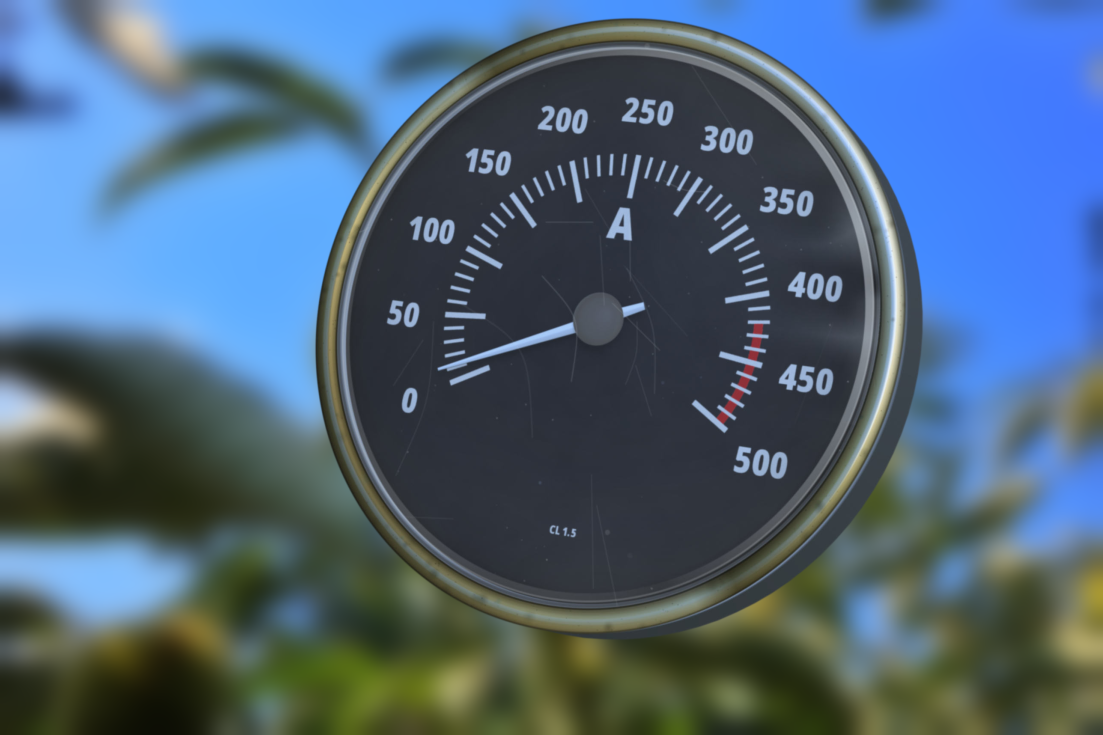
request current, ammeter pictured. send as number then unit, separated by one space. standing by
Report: 10 A
